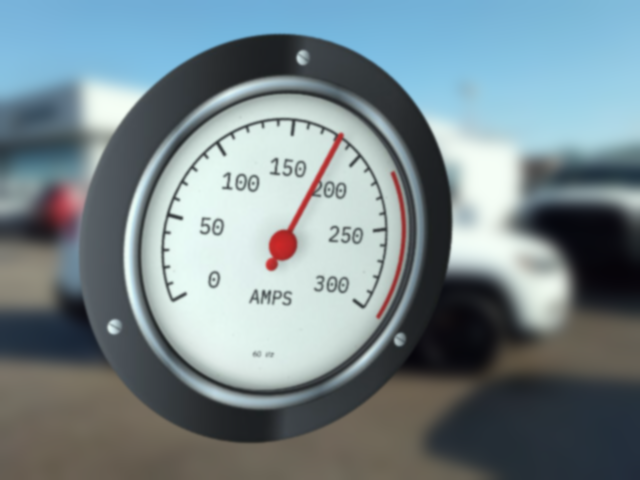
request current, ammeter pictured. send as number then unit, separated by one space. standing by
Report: 180 A
